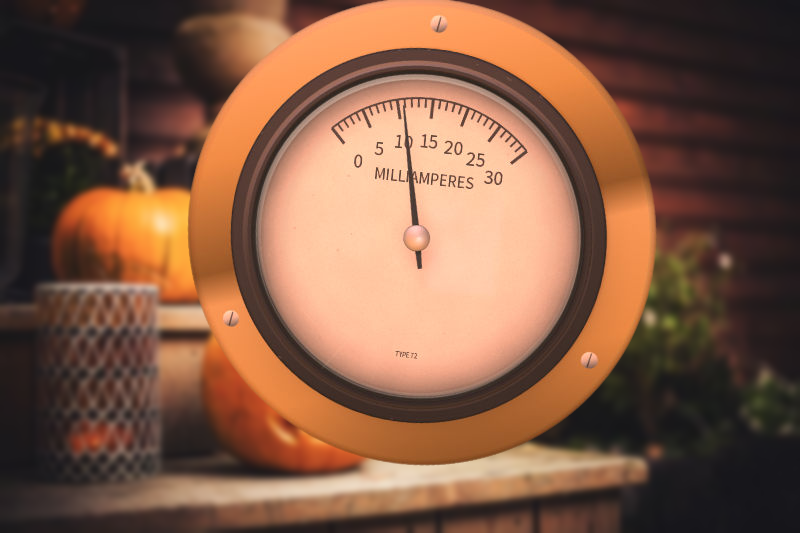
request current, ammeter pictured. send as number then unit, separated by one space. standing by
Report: 11 mA
